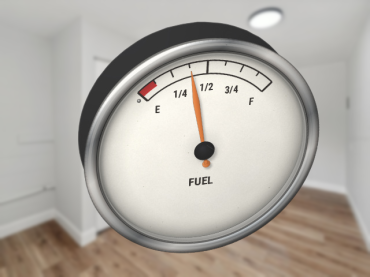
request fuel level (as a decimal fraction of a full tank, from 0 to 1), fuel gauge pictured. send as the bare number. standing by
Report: 0.375
